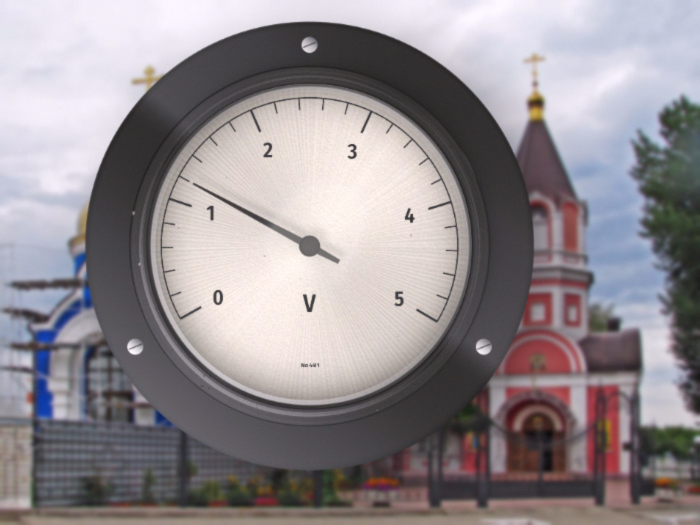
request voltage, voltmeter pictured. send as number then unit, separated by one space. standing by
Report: 1.2 V
